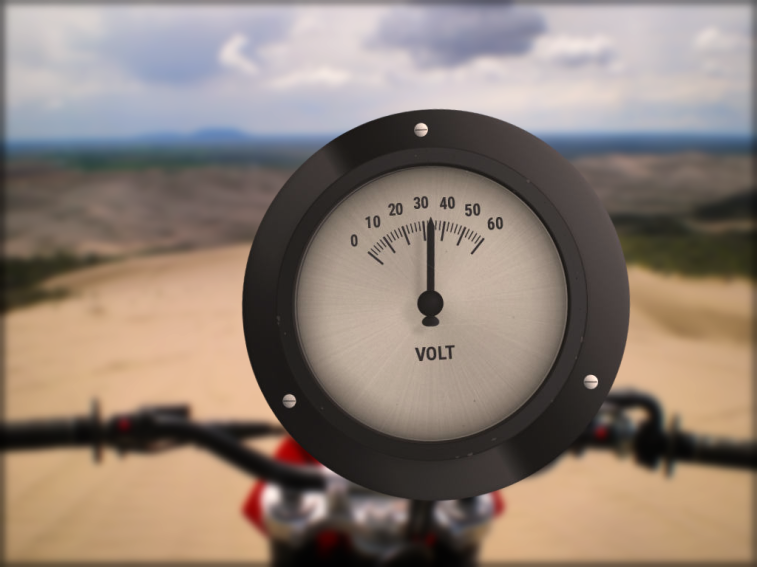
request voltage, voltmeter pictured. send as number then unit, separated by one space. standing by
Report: 34 V
